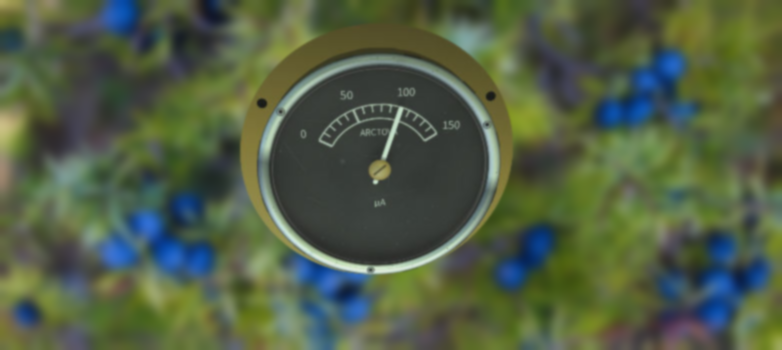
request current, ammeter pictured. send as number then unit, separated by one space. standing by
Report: 100 µA
